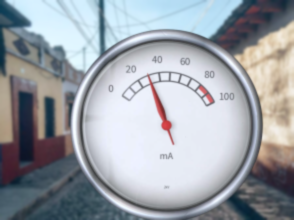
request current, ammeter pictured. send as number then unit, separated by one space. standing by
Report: 30 mA
